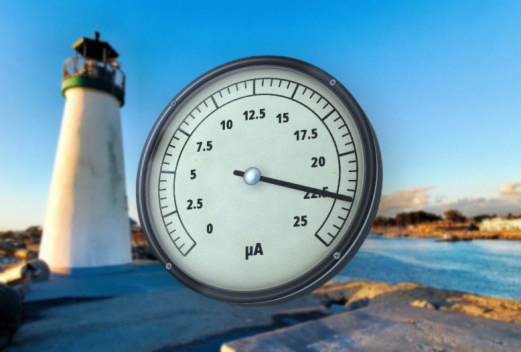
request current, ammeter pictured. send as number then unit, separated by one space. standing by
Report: 22.5 µA
